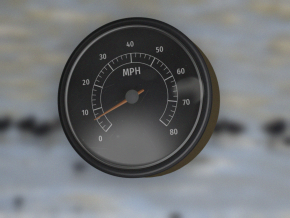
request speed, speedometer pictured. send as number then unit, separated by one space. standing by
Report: 6 mph
